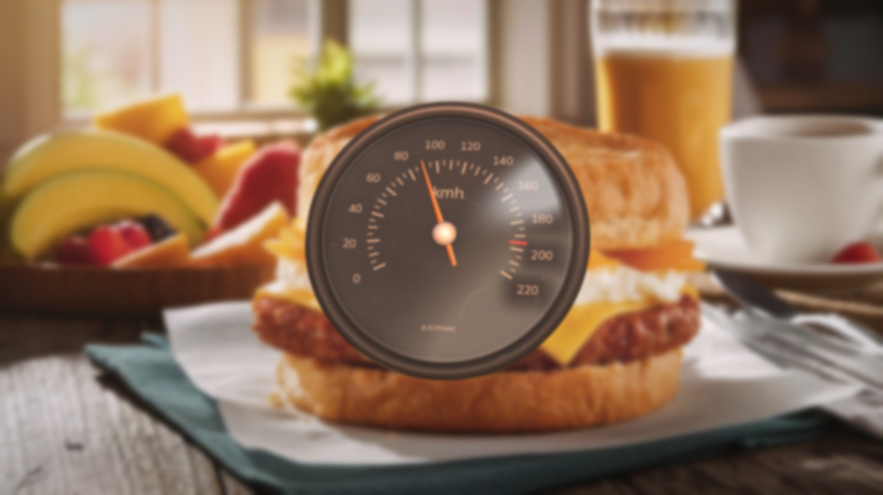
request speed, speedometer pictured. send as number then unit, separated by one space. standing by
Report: 90 km/h
